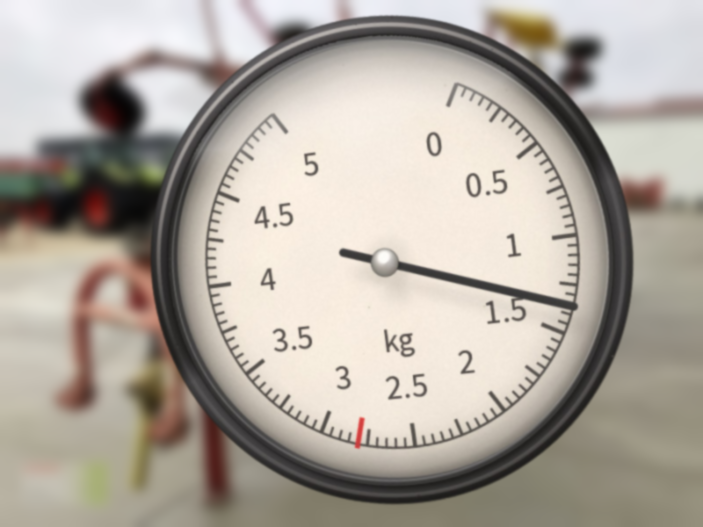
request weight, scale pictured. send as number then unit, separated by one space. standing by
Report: 1.35 kg
